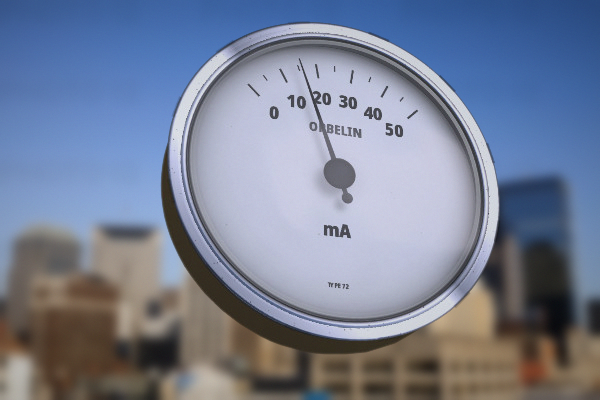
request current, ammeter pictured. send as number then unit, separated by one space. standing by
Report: 15 mA
